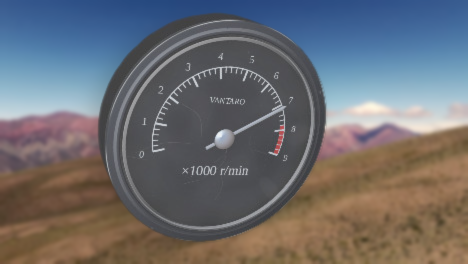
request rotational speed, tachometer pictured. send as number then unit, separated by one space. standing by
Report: 7000 rpm
